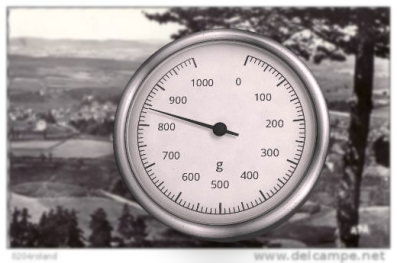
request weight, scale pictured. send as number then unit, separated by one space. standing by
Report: 840 g
